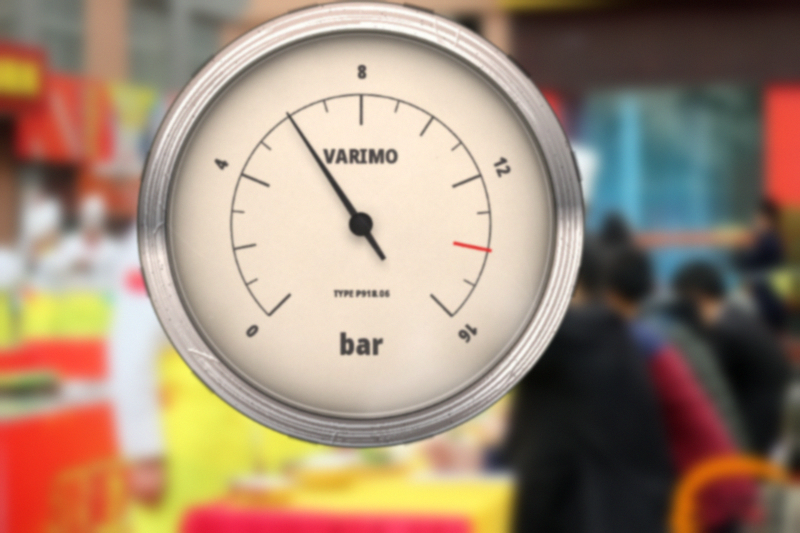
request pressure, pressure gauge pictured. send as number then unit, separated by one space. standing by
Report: 6 bar
